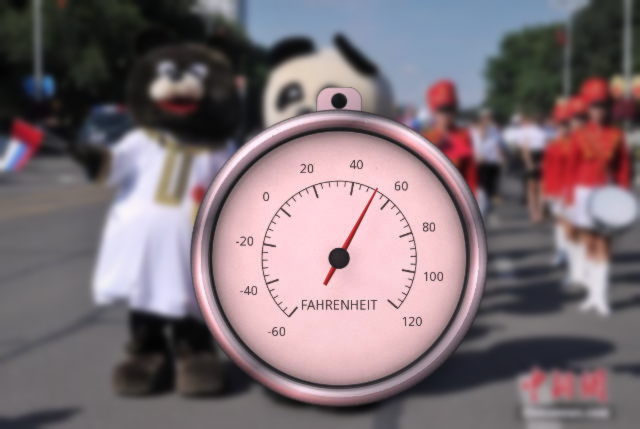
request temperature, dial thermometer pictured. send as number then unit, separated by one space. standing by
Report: 52 °F
